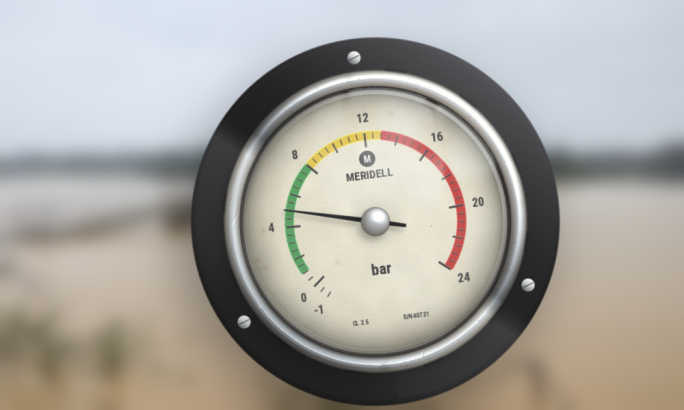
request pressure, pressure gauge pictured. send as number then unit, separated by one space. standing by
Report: 5 bar
